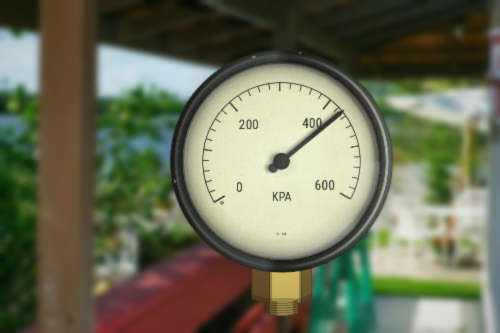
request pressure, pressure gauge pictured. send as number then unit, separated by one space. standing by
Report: 430 kPa
